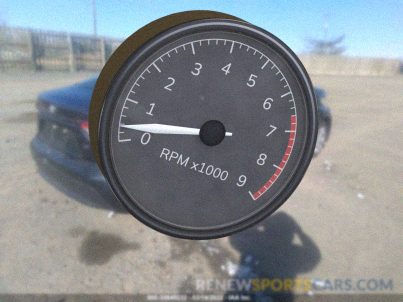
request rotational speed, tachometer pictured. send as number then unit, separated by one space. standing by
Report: 400 rpm
